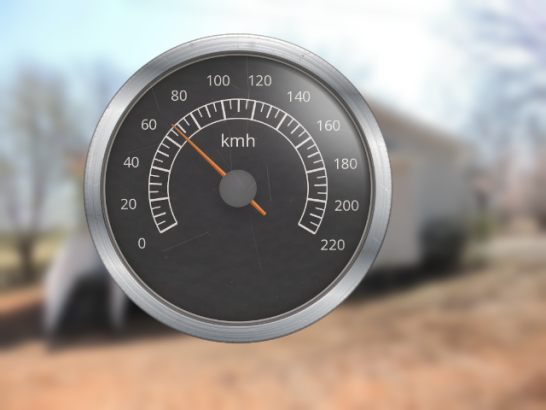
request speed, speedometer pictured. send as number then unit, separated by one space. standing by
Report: 67.5 km/h
